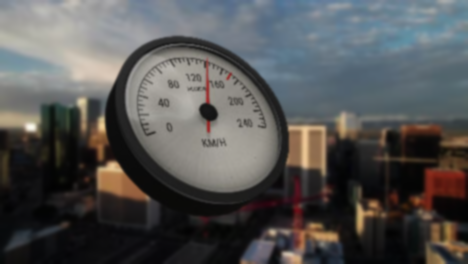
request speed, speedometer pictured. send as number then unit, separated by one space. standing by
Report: 140 km/h
